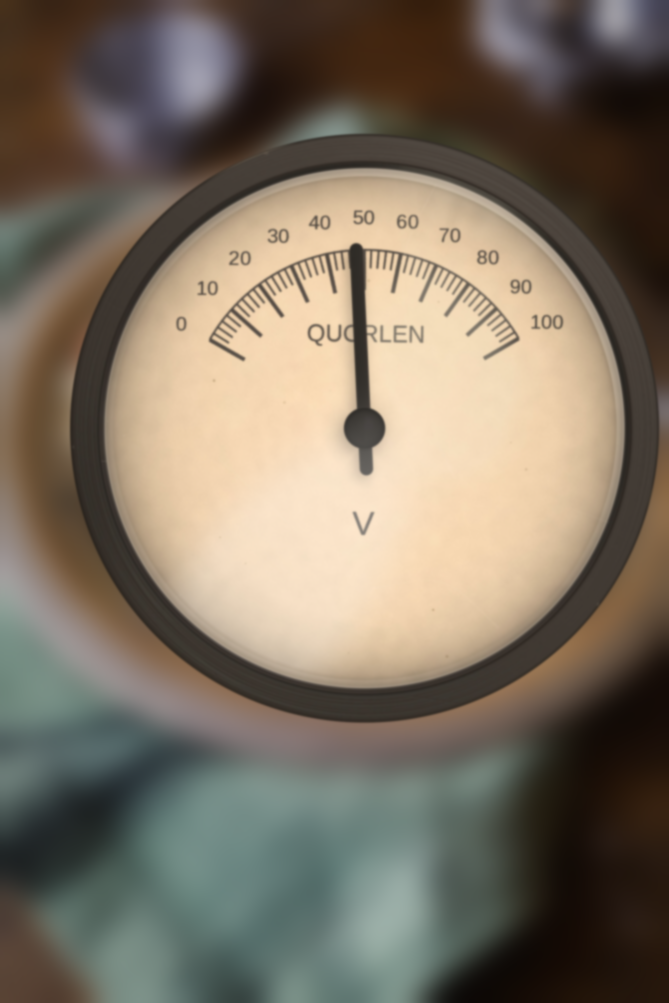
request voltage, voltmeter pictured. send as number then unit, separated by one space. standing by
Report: 48 V
